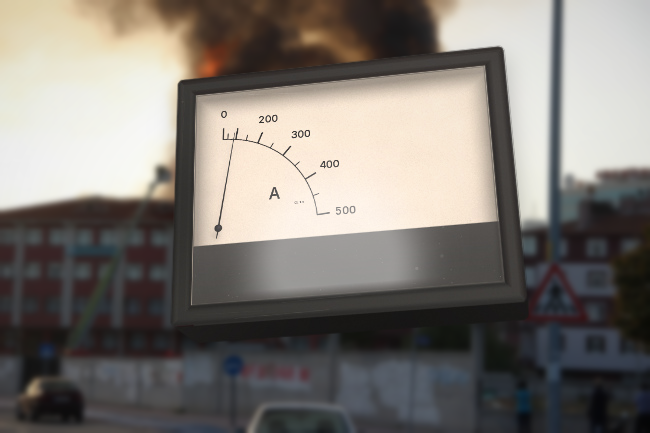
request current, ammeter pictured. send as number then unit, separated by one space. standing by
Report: 100 A
